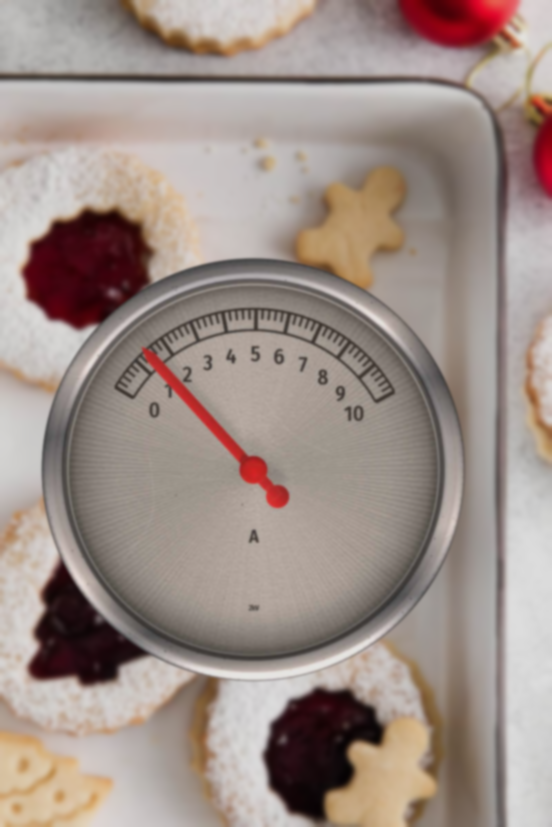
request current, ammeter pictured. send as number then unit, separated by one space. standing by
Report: 1.4 A
